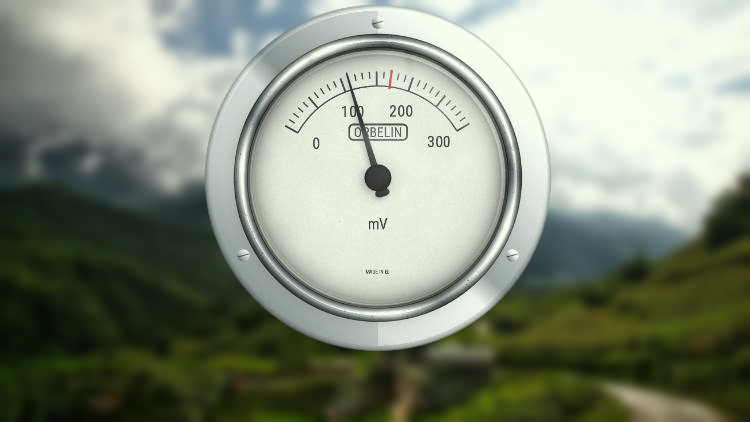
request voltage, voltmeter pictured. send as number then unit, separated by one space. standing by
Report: 110 mV
